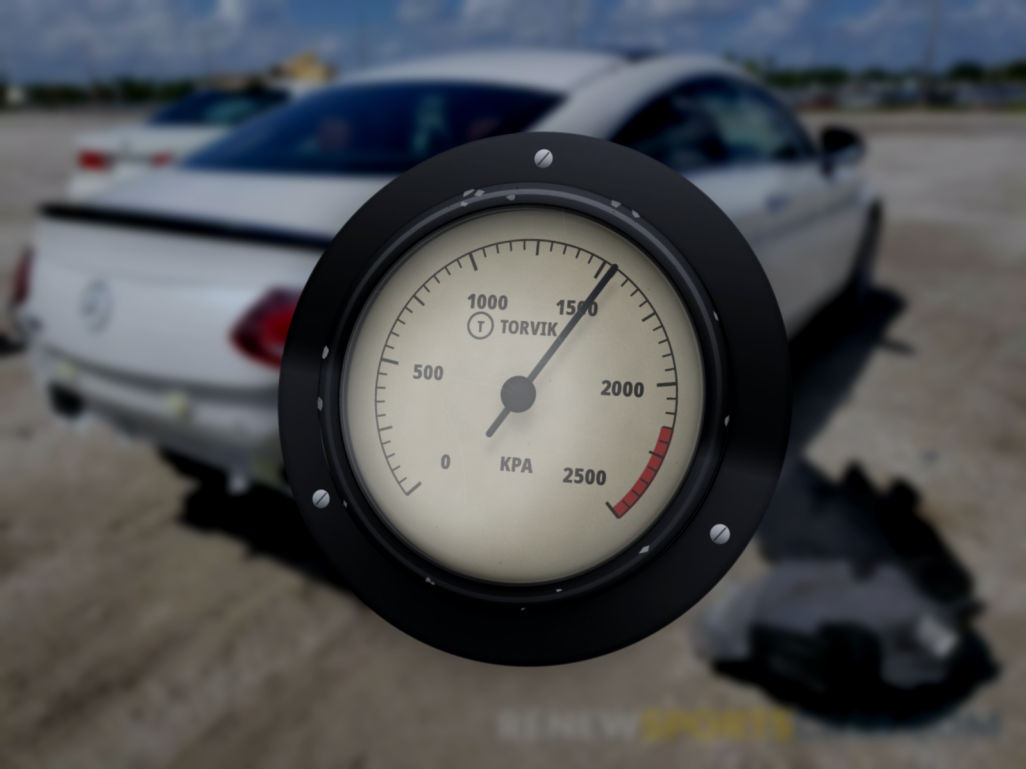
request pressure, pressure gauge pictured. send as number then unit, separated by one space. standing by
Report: 1550 kPa
